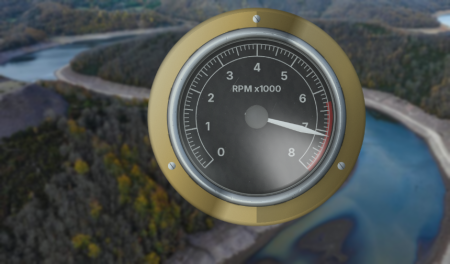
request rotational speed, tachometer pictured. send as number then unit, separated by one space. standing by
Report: 7100 rpm
